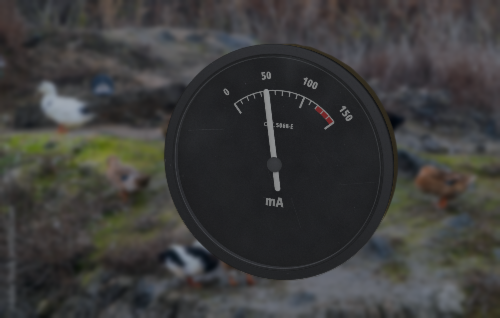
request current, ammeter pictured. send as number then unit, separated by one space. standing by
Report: 50 mA
